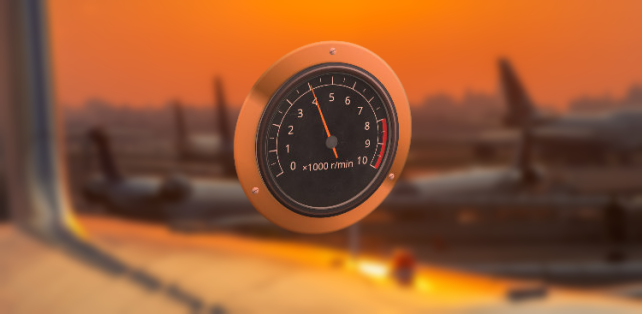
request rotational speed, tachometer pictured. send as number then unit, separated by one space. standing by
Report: 4000 rpm
